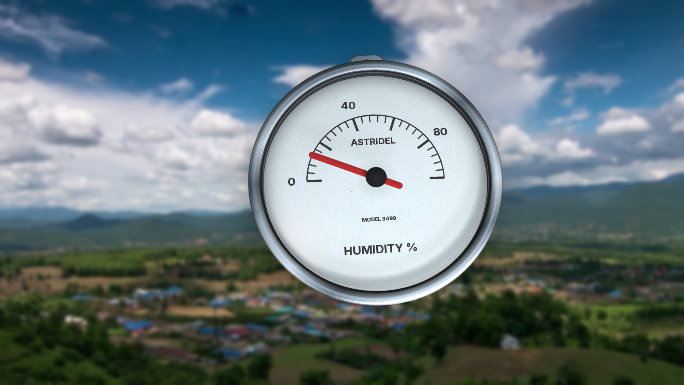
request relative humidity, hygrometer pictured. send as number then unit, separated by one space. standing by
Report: 12 %
